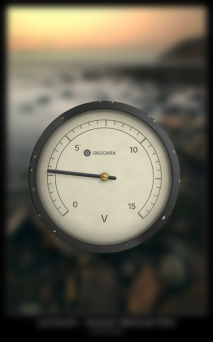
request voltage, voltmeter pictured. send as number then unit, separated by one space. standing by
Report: 2.75 V
